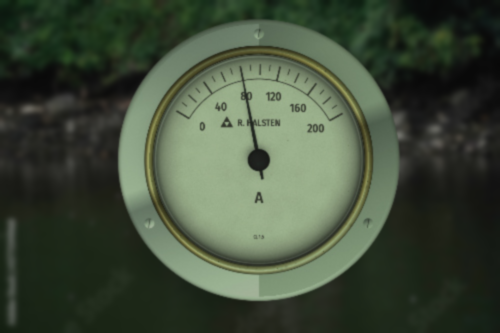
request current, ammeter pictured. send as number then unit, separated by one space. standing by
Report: 80 A
